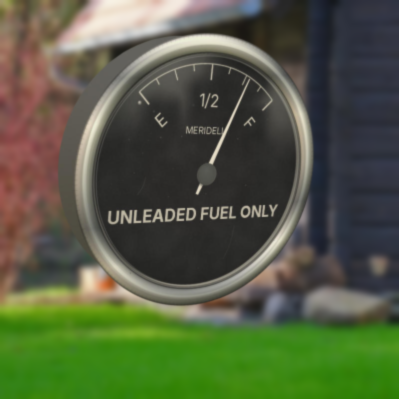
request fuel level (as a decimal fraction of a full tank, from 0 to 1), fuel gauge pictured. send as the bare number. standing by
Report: 0.75
